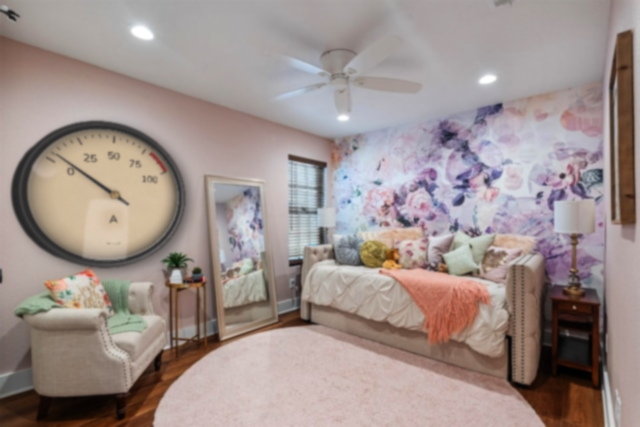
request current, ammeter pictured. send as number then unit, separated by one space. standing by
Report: 5 A
